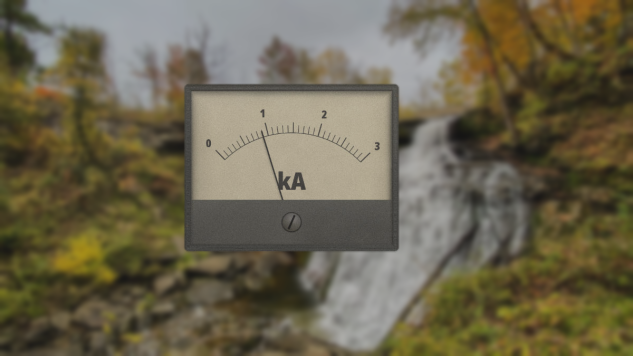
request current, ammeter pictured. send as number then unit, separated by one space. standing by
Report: 0.9 kA
